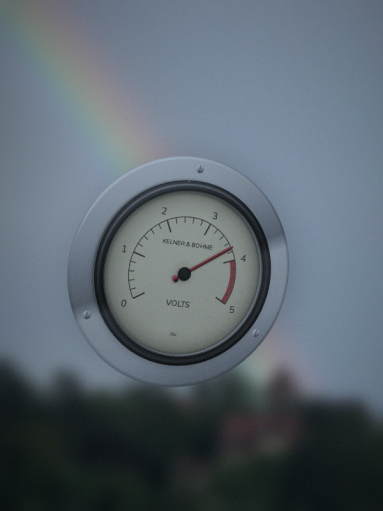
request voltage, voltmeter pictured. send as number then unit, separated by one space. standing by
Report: 3.7 V
